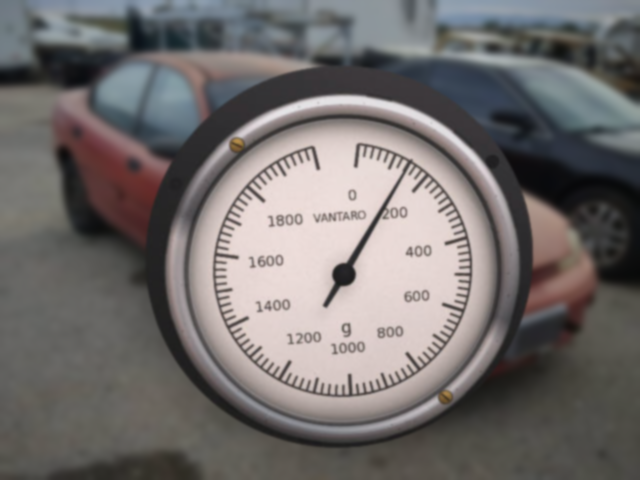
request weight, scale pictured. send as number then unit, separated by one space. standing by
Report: 140 g
